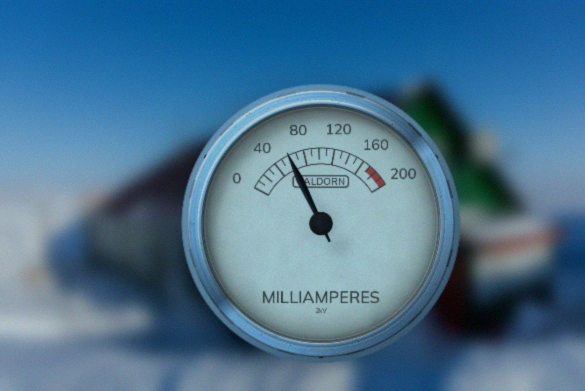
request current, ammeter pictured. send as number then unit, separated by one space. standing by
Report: 60 mA
